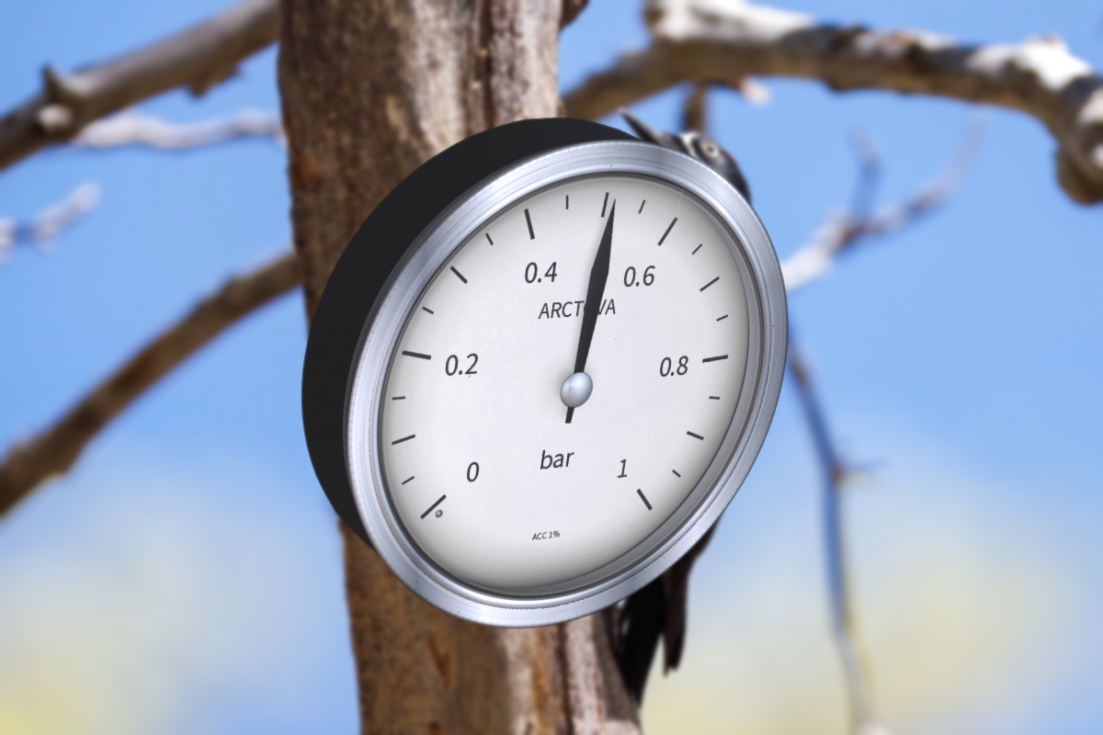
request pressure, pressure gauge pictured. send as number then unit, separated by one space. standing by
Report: 0.5 bar
